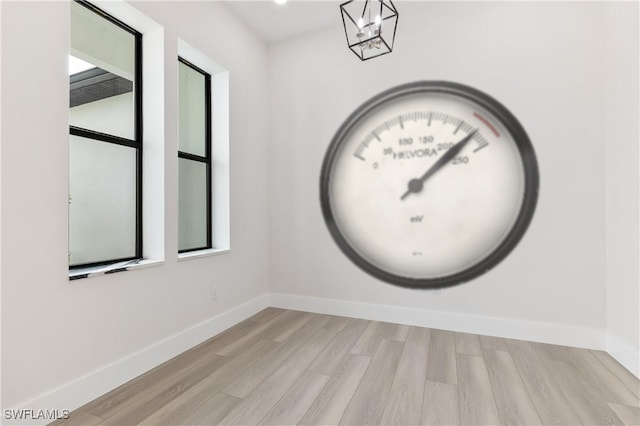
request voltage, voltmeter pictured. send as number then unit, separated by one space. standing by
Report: 225 mV
